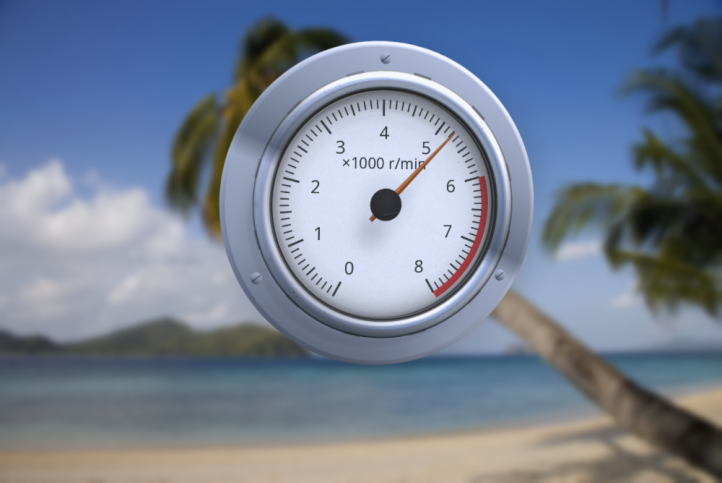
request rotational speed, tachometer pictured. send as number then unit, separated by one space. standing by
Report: 5200 rpm
